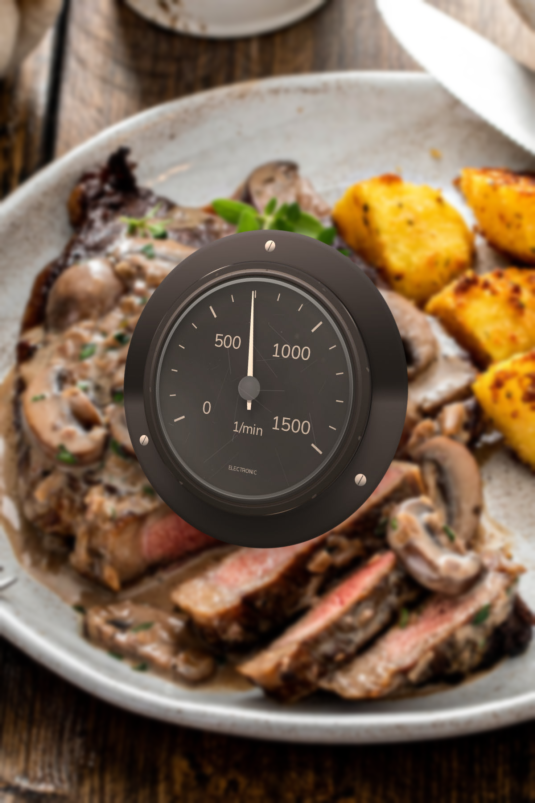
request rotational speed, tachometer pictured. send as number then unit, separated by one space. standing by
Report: 700 rpm
